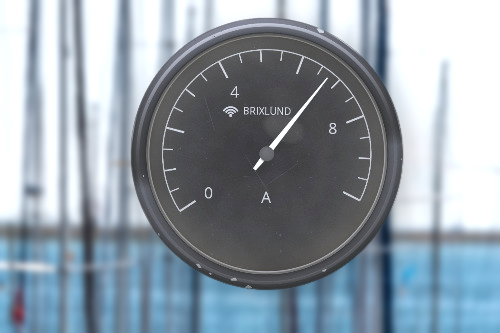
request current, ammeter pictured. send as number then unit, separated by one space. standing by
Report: 6.75 A
